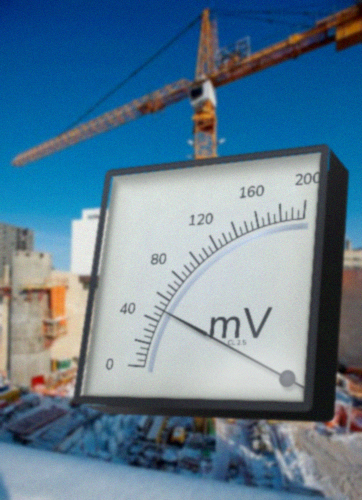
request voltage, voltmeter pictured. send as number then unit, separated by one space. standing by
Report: 50 mV
